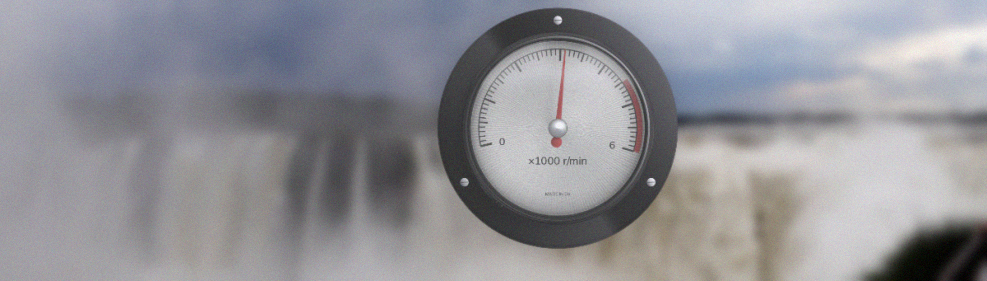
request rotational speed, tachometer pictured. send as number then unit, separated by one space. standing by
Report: 3100 rpm
